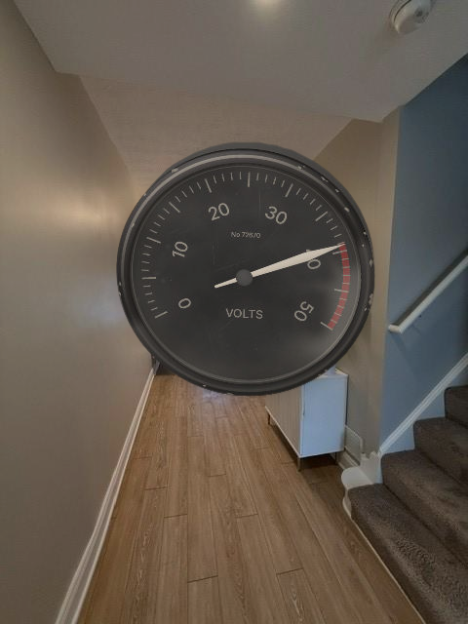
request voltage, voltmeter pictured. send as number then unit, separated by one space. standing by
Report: 39 V
